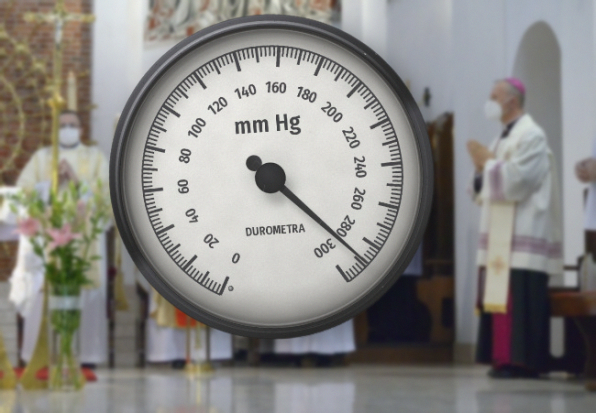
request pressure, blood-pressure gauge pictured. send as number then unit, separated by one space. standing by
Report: 288 mmHg
